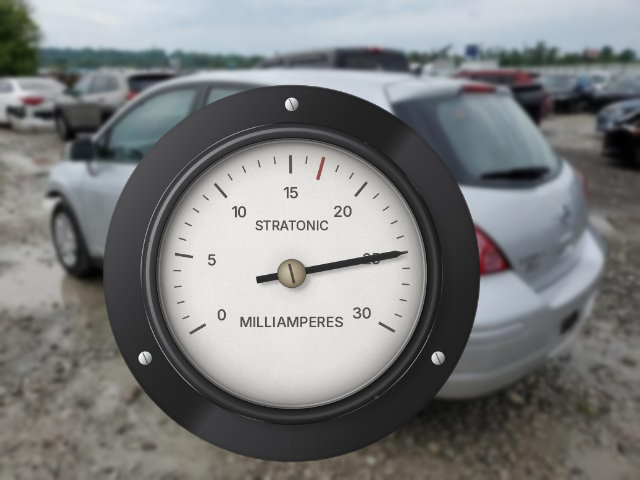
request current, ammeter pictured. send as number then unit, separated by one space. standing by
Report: 25 mA
